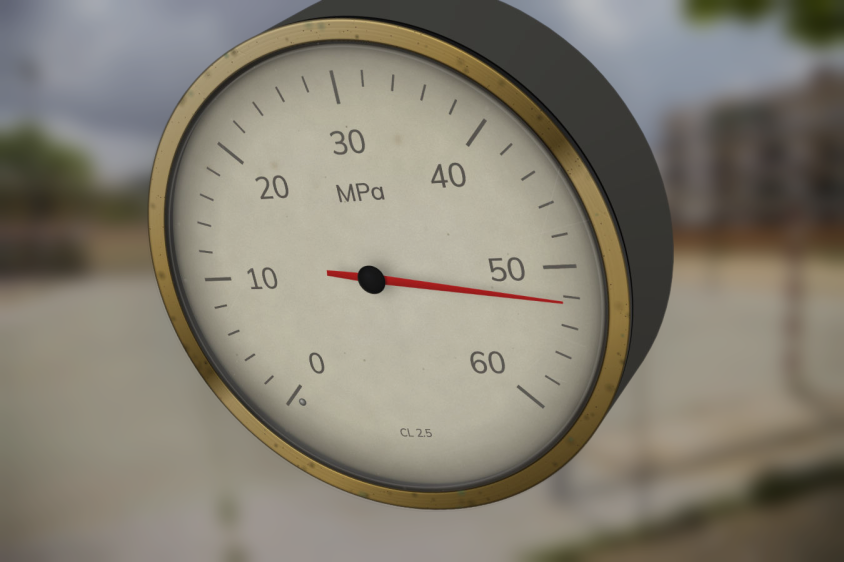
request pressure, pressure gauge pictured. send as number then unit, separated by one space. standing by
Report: 52 MPa
